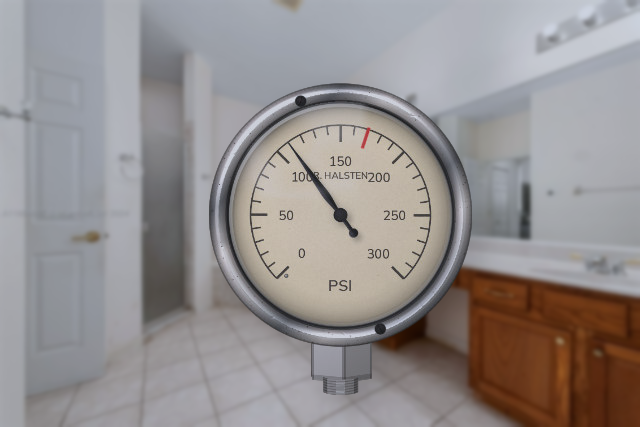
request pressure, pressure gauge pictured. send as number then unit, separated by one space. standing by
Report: 110 psi
